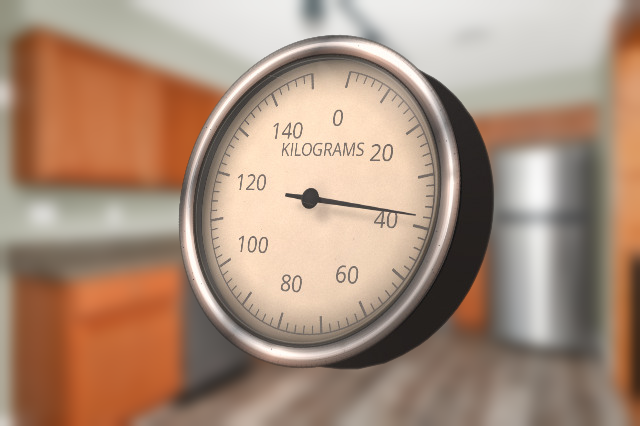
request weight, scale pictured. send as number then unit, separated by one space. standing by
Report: 38 kg
